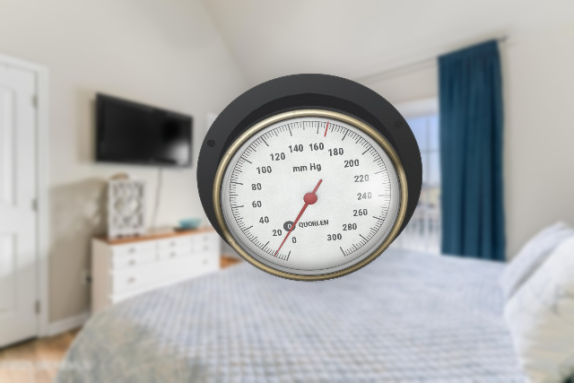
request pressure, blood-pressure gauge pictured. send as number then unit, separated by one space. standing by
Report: 10 mmHg
